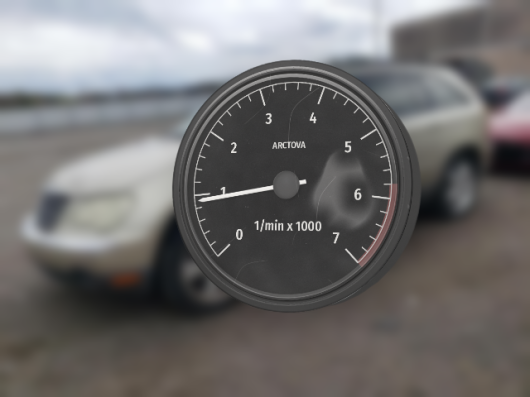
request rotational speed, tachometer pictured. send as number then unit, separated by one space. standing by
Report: 900 rpm
